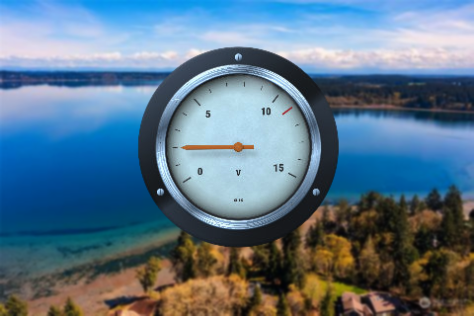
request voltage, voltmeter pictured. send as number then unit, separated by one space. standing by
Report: 2 V
